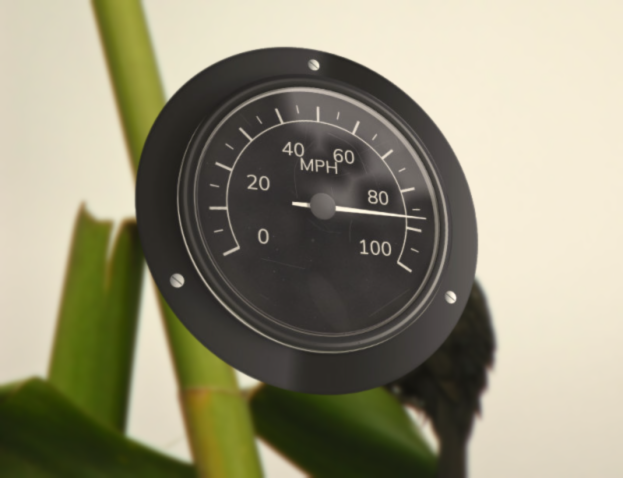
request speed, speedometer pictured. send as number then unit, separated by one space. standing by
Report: 87.5 mph
